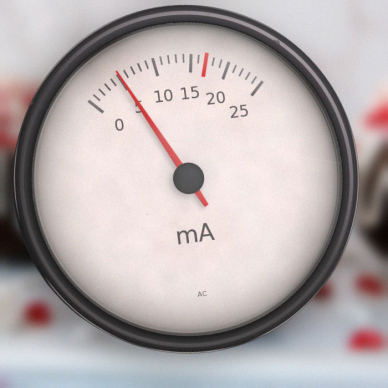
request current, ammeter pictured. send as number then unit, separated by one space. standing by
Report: 5 mA
